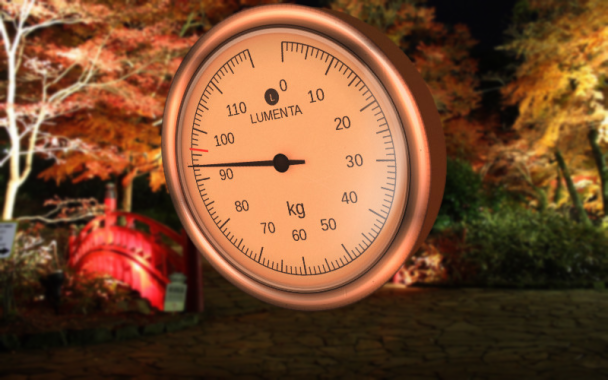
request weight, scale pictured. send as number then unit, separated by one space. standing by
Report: 93 kg
